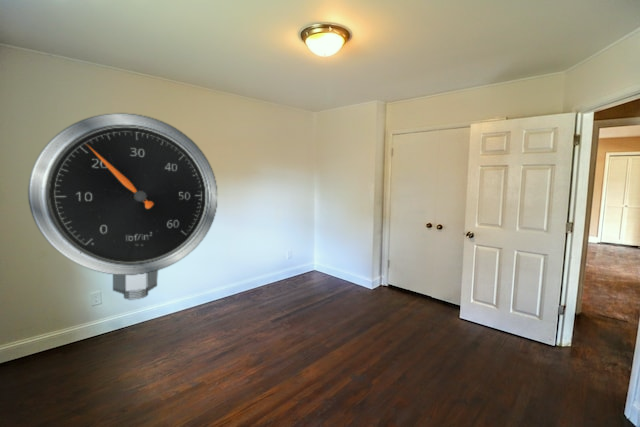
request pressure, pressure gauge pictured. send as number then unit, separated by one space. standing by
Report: 21 psi
